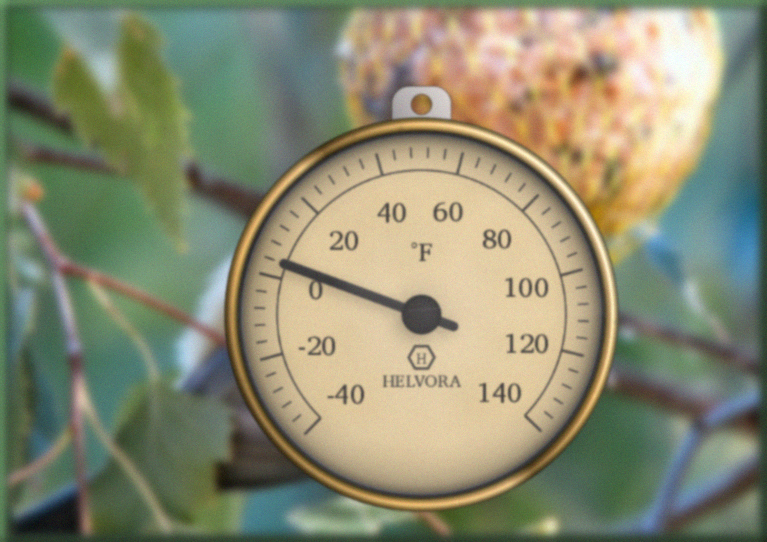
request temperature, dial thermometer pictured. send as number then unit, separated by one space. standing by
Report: 4 °F
